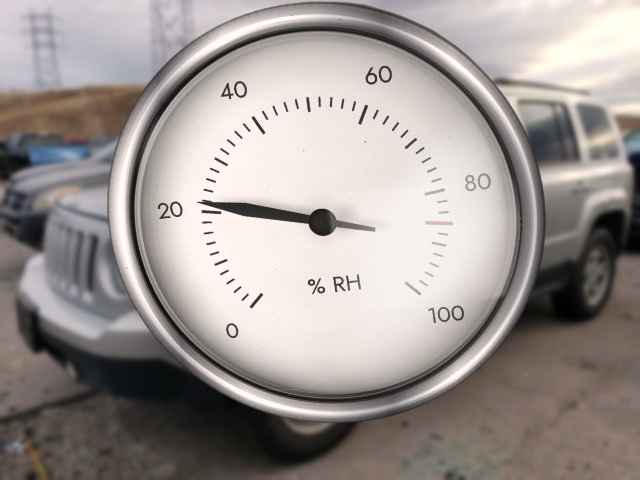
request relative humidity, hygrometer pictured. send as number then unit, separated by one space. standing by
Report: 22 %
